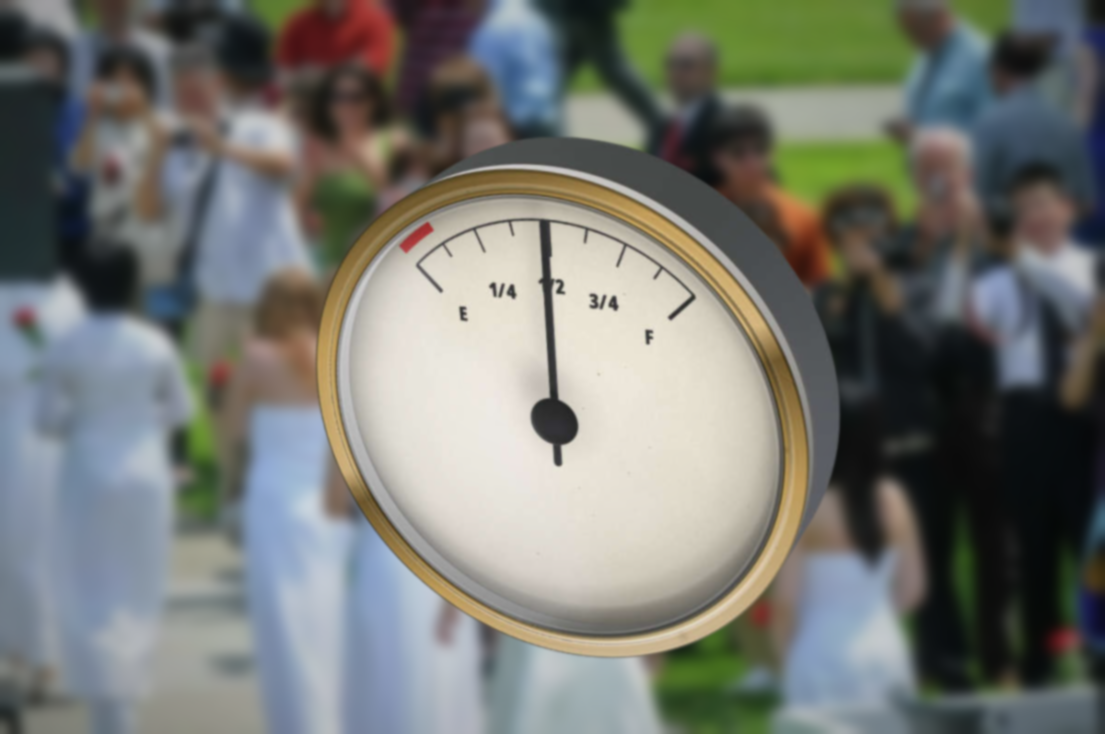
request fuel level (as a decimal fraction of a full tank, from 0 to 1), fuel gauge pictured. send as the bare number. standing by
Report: 0.5
